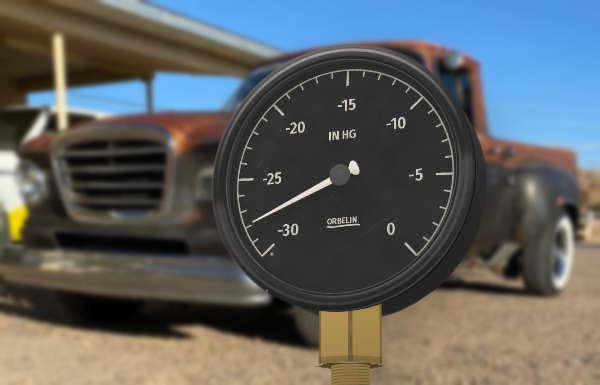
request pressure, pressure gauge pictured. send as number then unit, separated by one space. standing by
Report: -28 inHg
